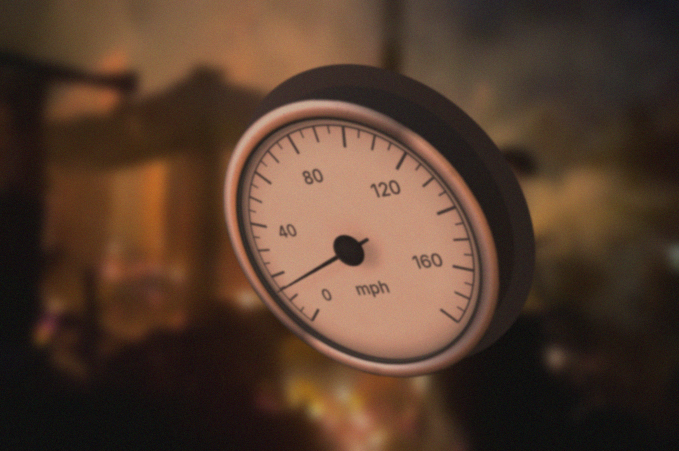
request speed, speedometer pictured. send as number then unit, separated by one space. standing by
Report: 15 mph
